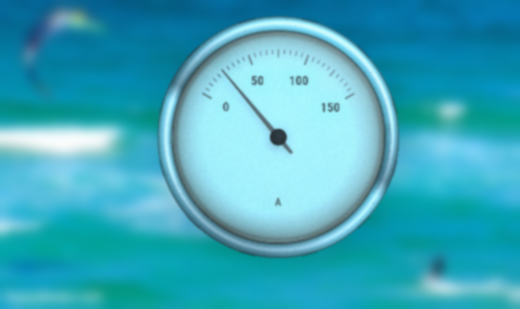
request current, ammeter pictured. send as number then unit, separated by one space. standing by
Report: 25 A
